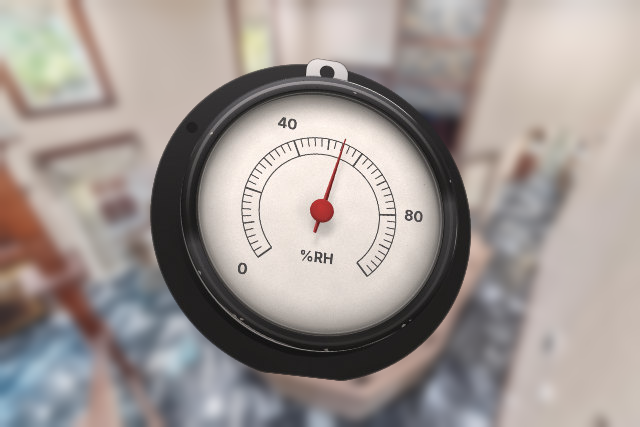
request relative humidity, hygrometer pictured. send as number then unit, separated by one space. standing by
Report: 54 %
